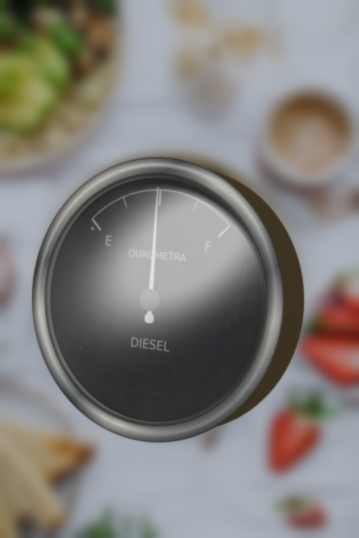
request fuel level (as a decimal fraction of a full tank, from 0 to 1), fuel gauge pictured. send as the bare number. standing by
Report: 0.5
